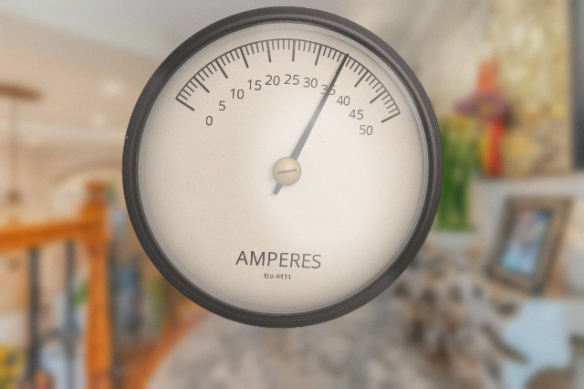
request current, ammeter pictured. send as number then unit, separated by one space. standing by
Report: 35 A
